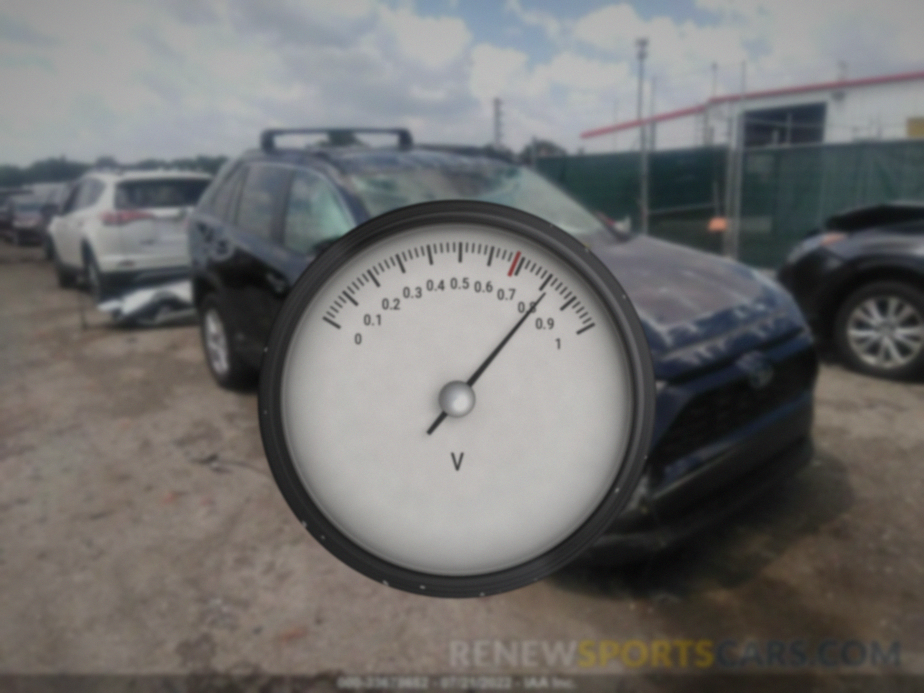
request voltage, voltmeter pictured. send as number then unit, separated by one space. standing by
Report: 0.82 V
